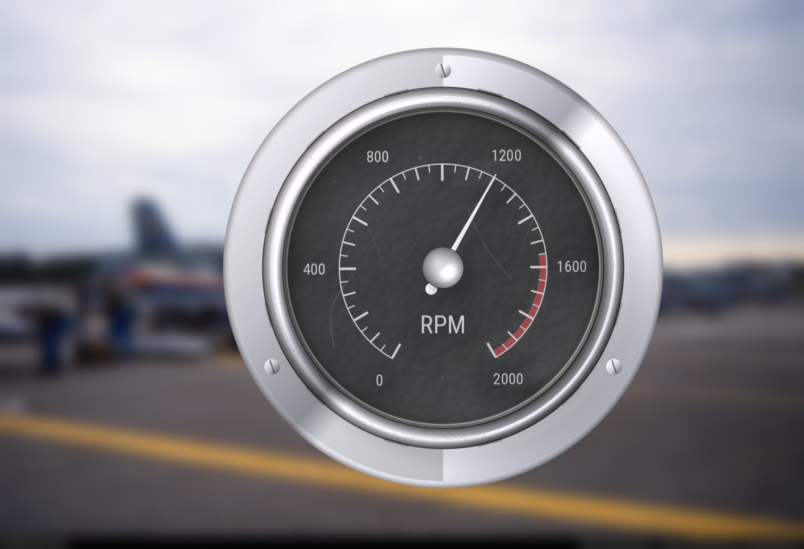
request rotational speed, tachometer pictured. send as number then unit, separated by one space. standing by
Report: 1200 rpm
